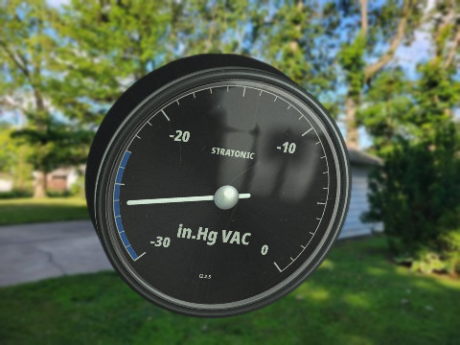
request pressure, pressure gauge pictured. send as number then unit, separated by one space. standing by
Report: -26 inHg
